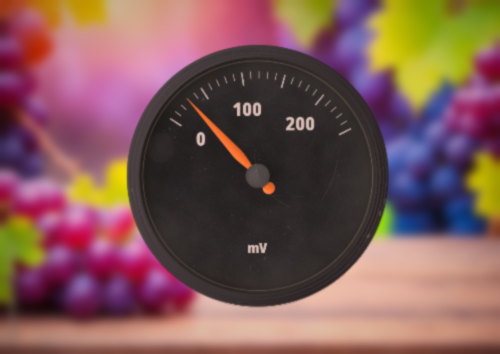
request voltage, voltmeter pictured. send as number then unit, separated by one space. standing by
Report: 30 mV
